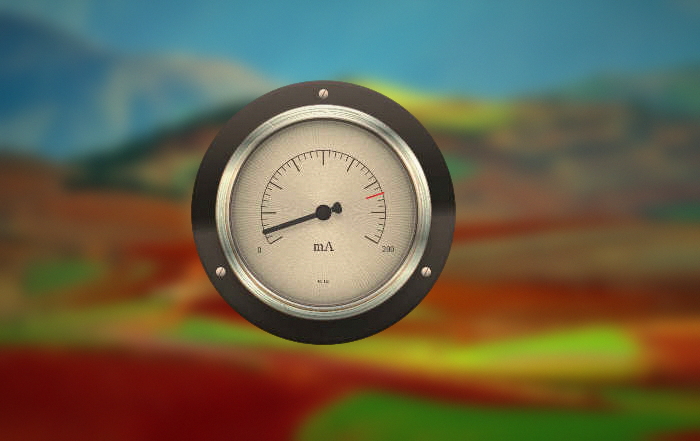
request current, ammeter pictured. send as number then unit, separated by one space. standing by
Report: 10 mA
